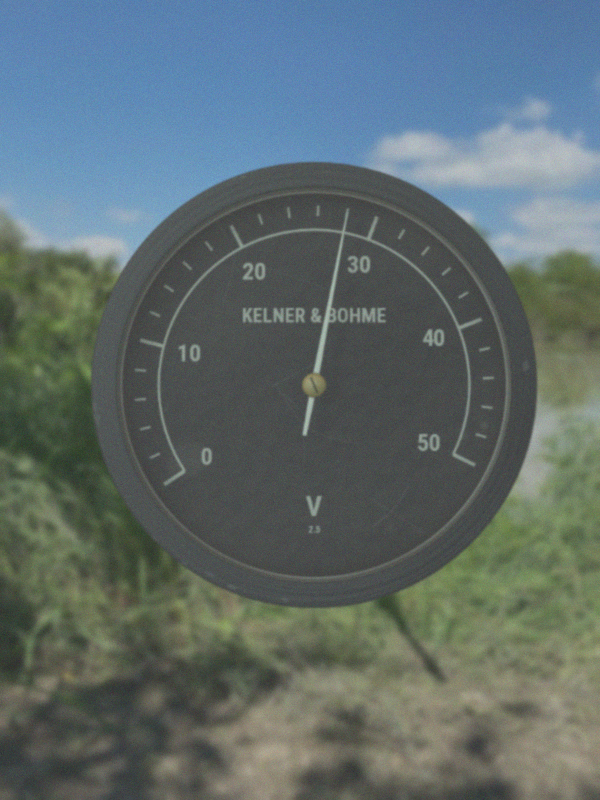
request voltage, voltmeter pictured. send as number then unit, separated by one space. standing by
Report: 28 V
